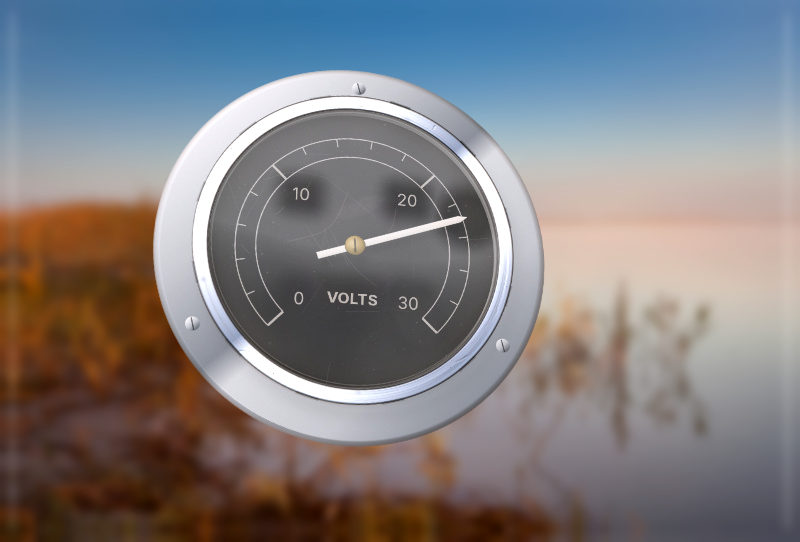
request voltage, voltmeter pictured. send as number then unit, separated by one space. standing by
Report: 23 V
